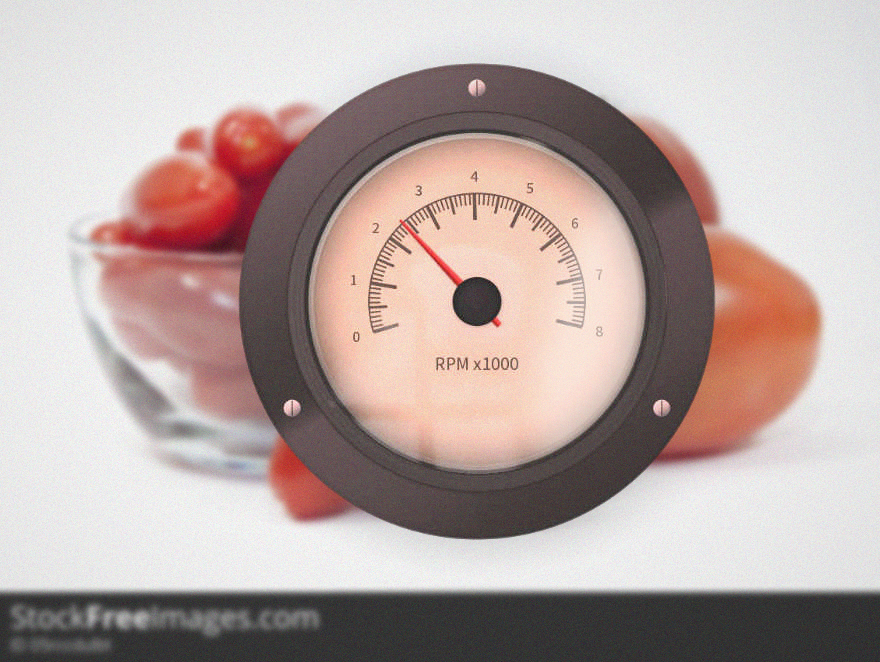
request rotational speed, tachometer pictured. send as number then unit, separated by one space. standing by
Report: 2400 rpm
